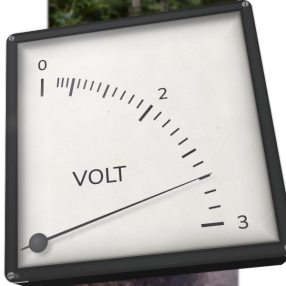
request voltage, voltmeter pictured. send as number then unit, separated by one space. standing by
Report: 2.7 V
